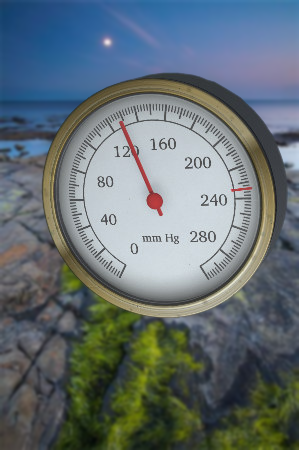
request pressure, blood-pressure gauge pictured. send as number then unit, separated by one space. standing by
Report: 130 mmHg
